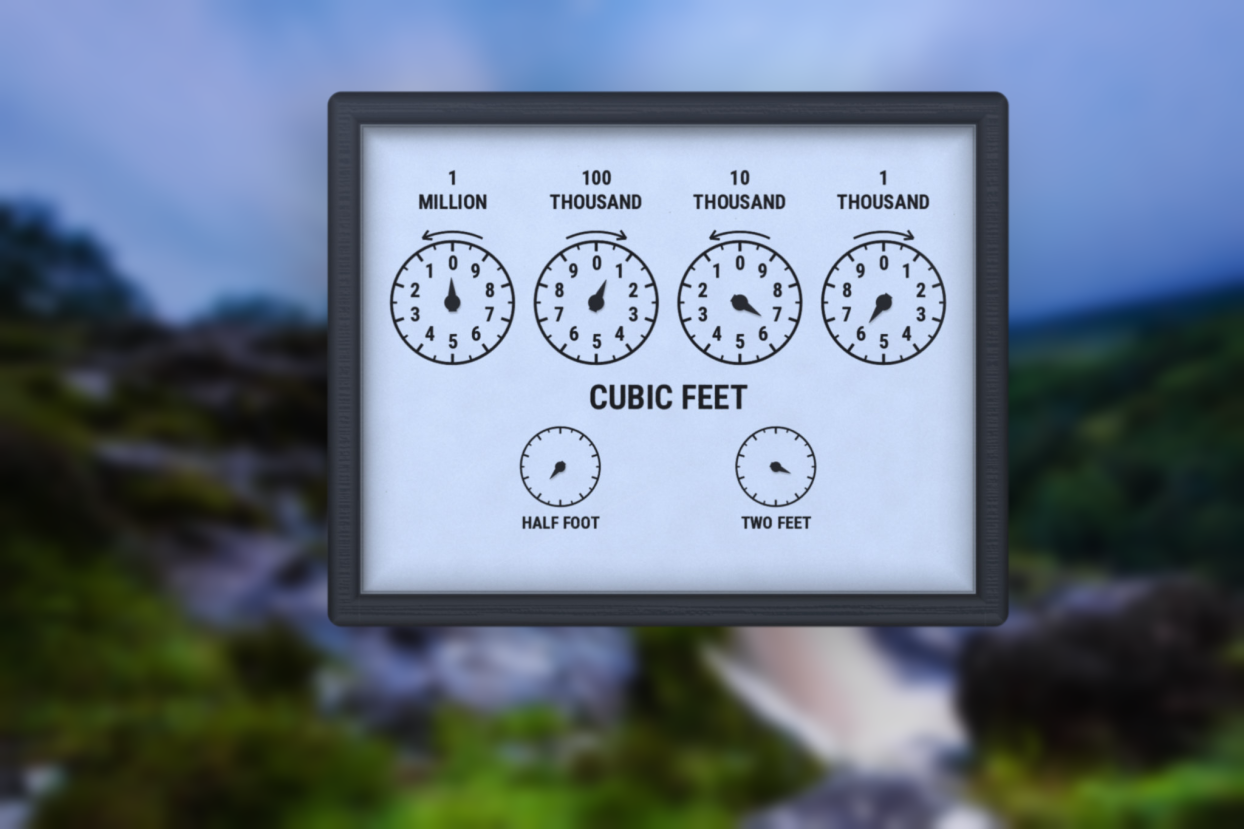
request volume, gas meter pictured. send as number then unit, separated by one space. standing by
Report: 6600 ft³
